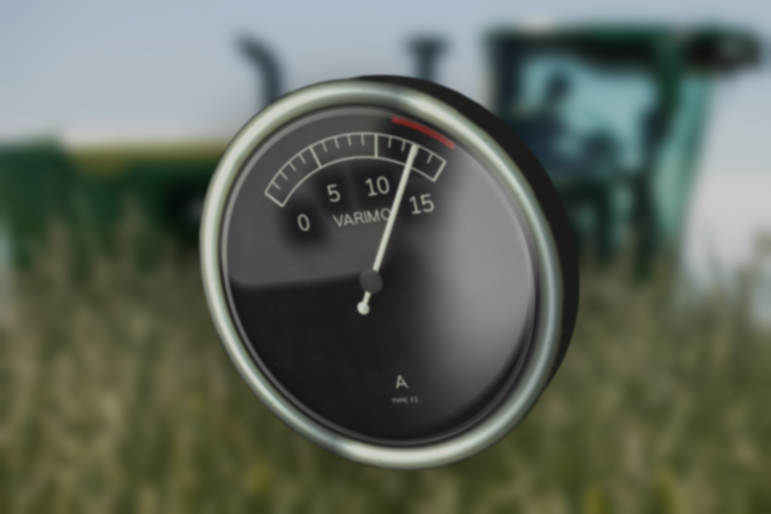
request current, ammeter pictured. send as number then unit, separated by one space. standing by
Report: 13 A
